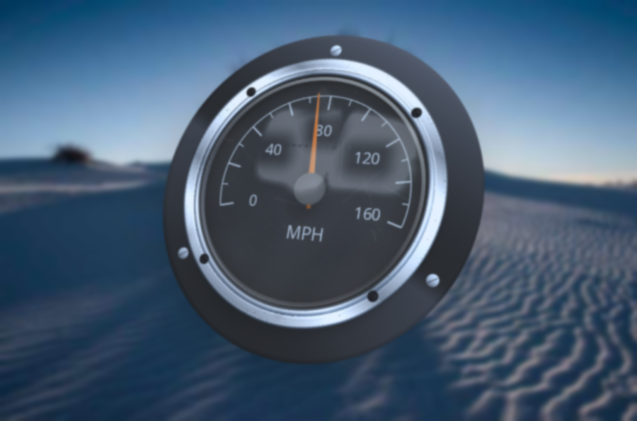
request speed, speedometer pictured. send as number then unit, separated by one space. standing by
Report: 75 mph
